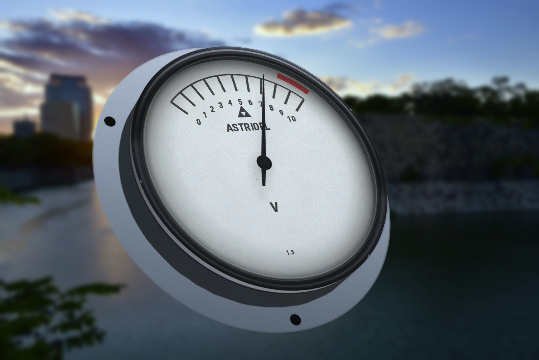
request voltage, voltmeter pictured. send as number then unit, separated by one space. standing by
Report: 7 V
